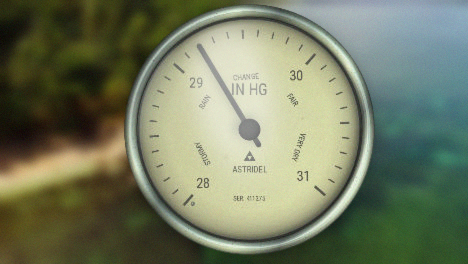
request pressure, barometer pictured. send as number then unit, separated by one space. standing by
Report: 29.2 inHg
